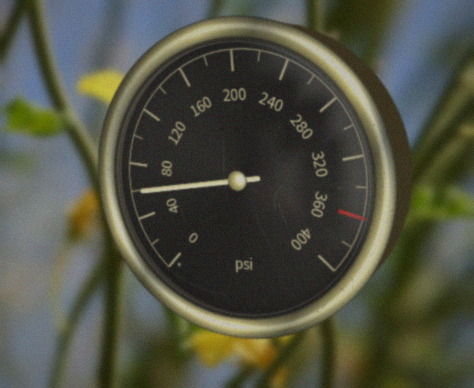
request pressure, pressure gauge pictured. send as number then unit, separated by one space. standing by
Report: 60 psi
